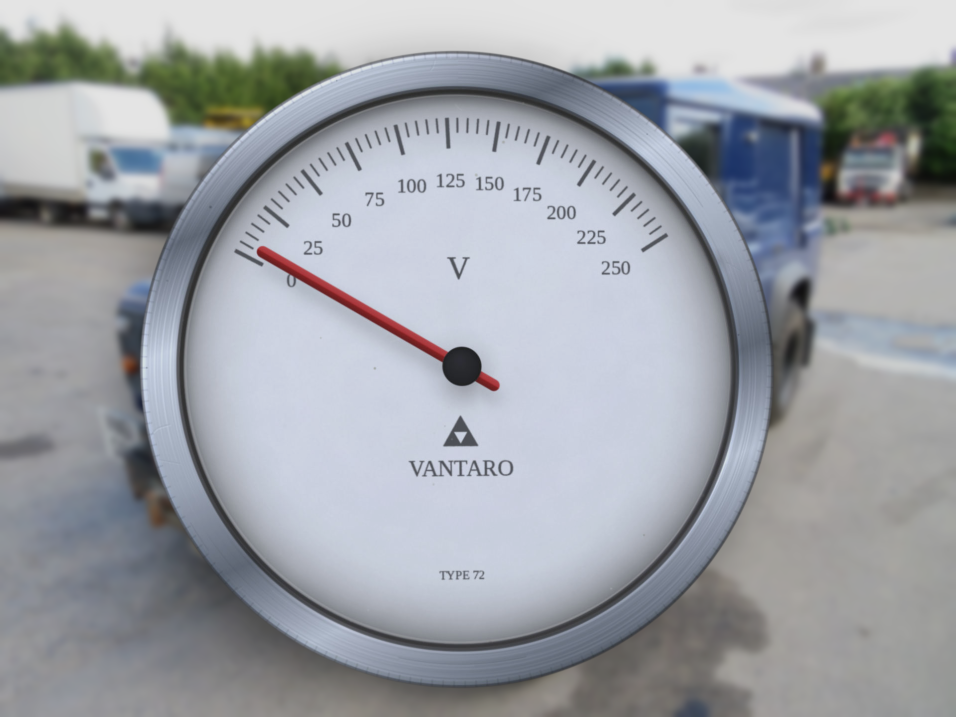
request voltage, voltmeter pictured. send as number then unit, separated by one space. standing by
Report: 5 V
